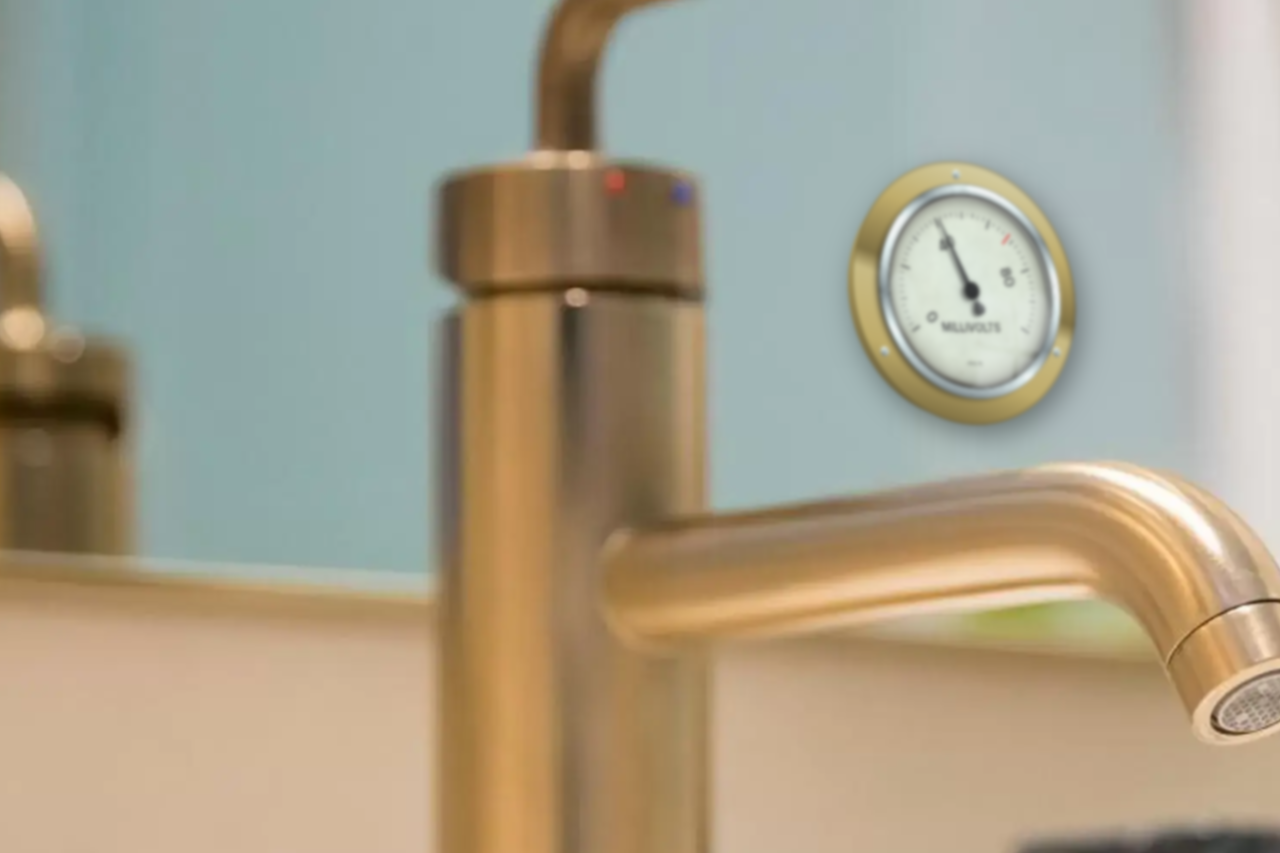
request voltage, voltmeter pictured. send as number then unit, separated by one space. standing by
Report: 40 mV
